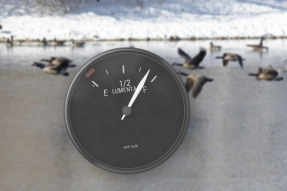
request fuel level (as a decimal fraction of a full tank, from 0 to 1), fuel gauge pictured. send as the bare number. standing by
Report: 0.875
